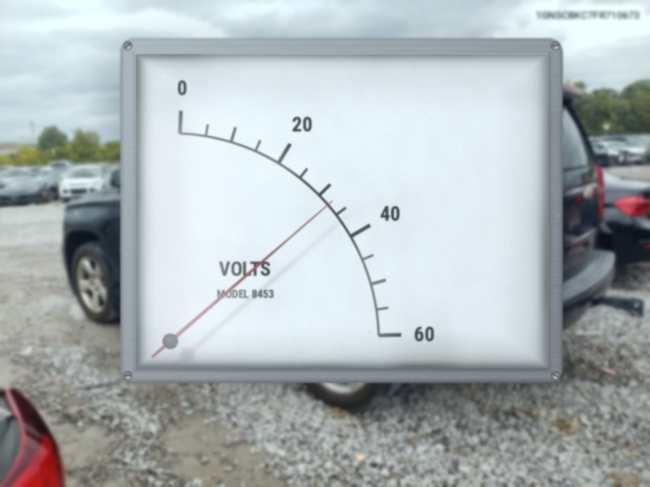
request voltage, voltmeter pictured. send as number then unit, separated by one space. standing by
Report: 32.5 V
